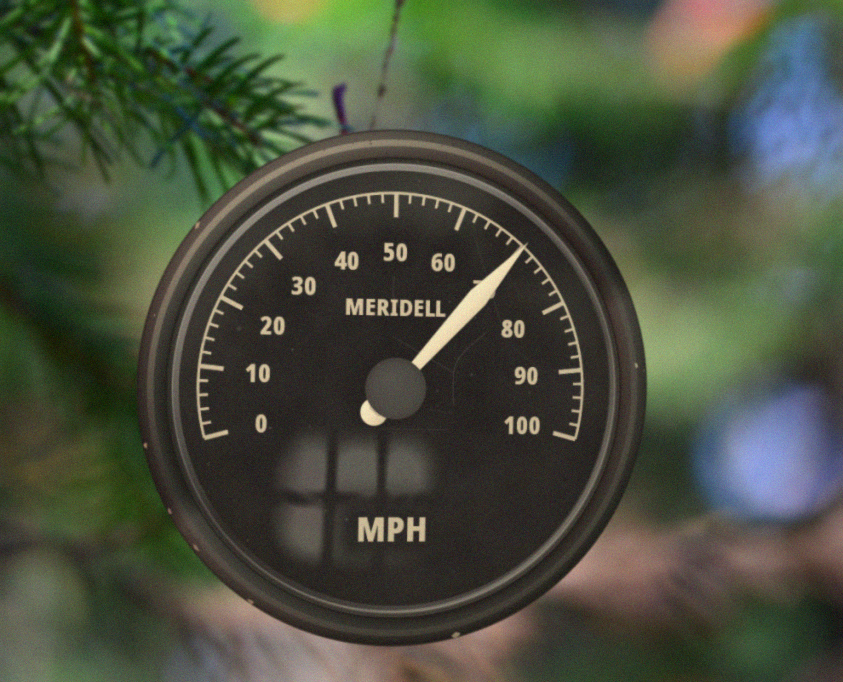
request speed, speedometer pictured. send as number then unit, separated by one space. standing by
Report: 70 mph
